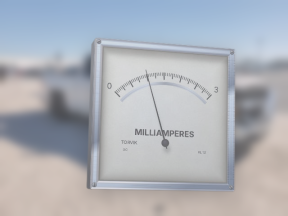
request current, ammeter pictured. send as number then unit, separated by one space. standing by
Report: 1 mA
